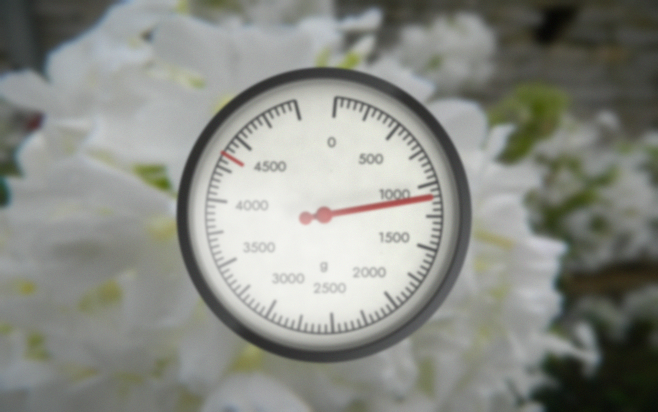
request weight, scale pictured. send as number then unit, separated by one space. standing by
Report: 1100 g
